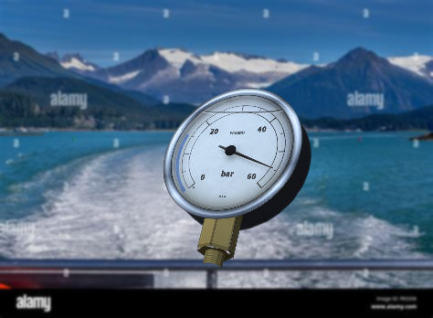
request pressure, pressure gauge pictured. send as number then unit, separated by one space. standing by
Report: 55 bar
